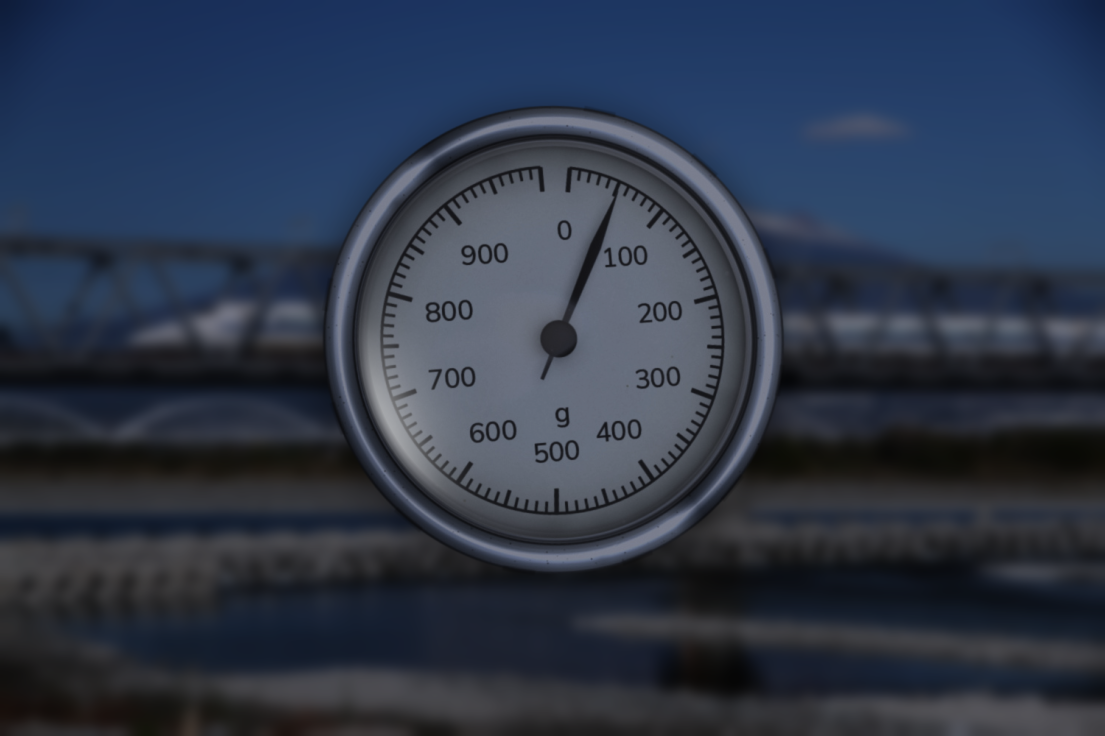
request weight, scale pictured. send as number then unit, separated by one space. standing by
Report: 50 g
